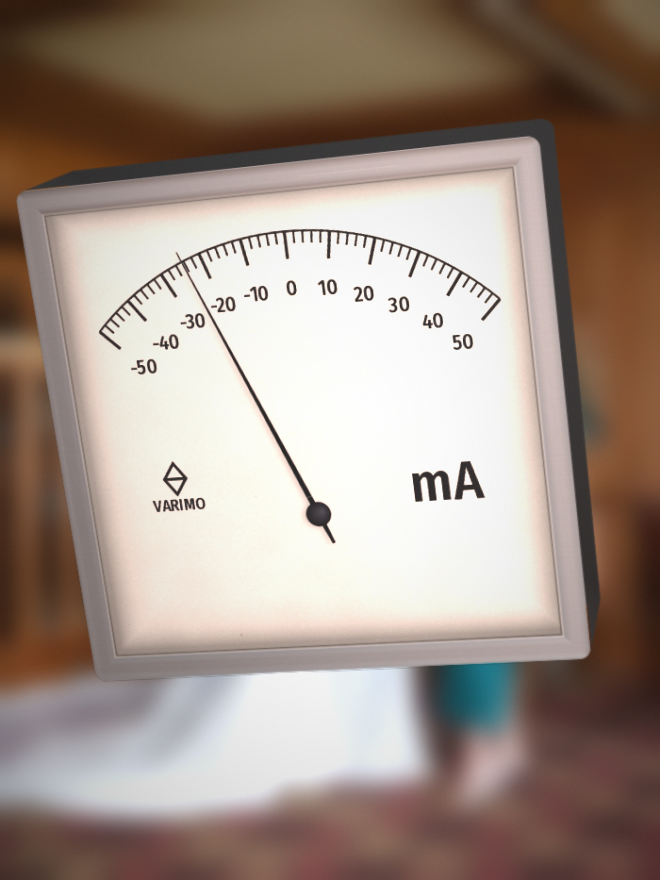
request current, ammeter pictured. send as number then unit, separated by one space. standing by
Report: -24 mA
